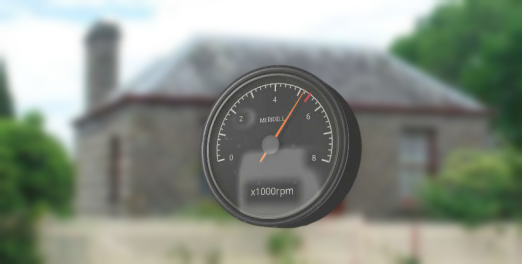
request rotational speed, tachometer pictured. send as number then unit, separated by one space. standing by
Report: 5200 rpm
